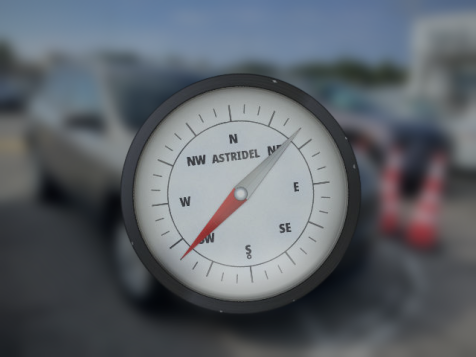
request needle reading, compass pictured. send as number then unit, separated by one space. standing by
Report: 230 °
